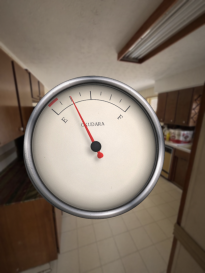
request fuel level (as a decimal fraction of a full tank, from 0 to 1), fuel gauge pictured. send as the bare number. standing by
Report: 0.25
